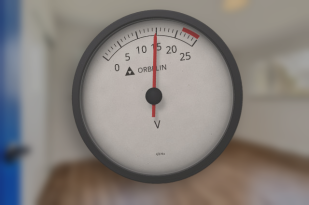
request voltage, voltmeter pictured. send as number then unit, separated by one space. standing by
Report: 15 V
